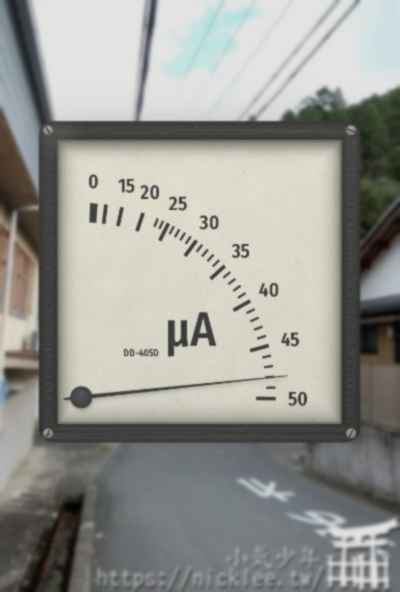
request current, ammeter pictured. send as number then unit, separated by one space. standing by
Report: 48 µA
